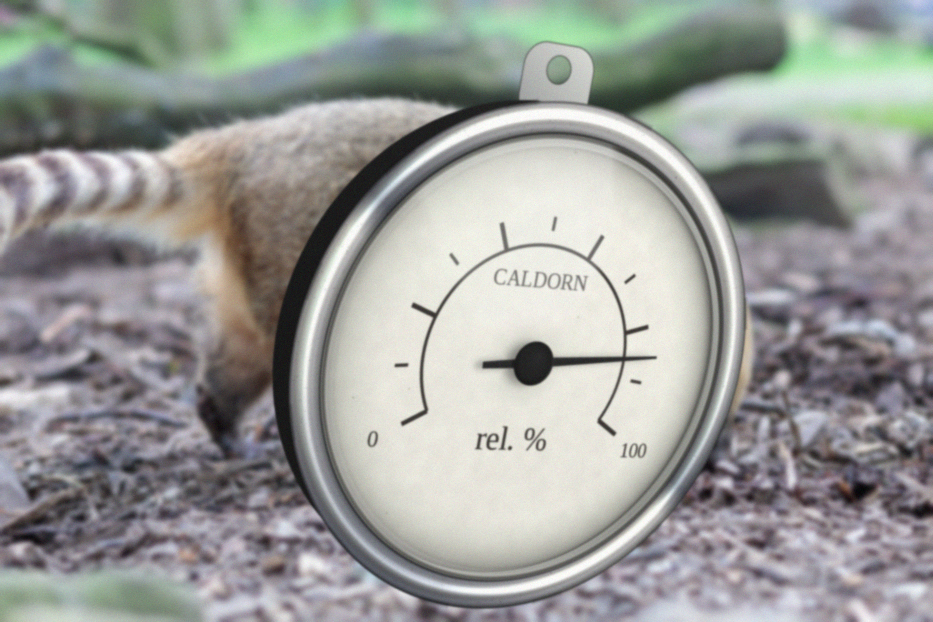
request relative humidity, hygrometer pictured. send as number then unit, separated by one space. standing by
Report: 85 %
